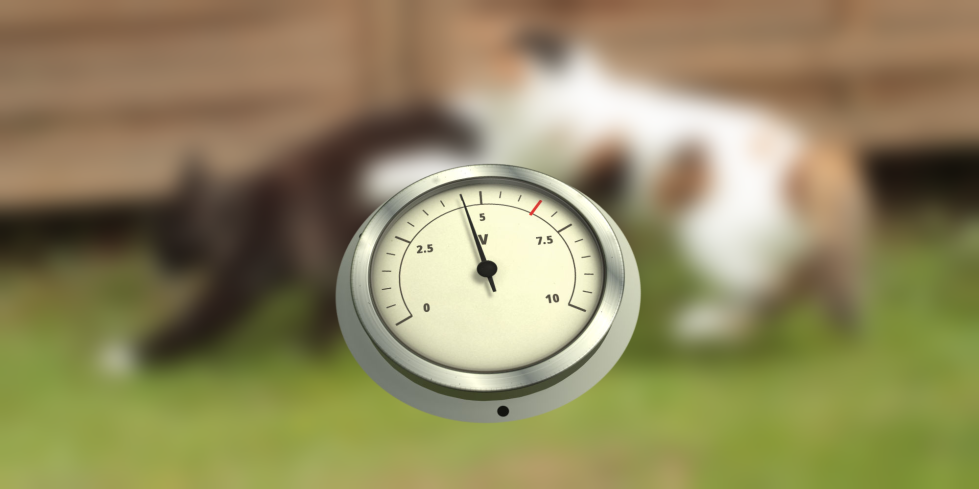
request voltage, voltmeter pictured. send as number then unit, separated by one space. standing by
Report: 4.5 V
